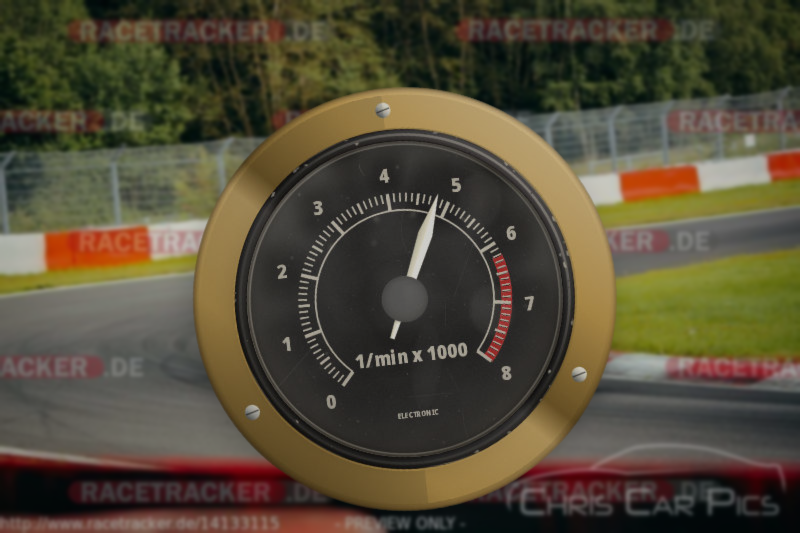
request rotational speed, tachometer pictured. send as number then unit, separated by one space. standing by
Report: 4800 rpm
